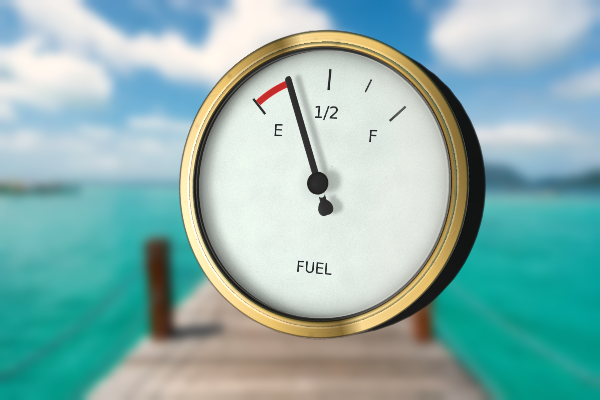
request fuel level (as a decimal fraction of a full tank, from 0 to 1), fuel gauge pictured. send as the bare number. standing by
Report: 0.25
